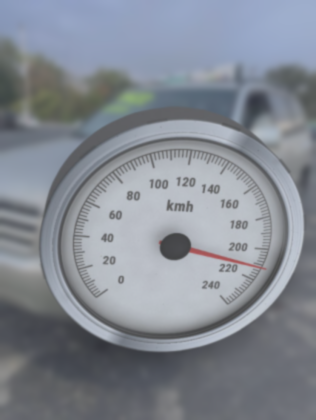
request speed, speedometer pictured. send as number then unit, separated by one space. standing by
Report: 210 km/h
